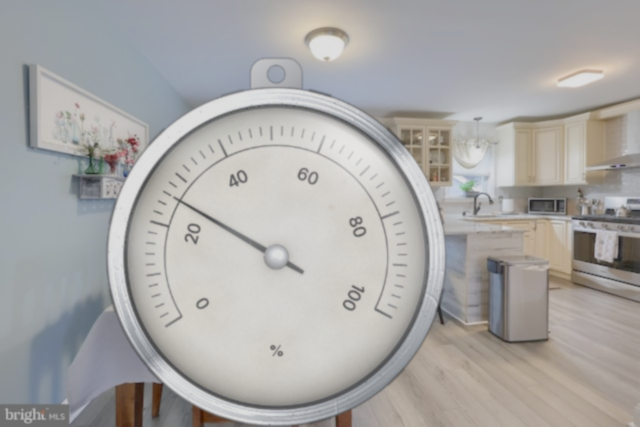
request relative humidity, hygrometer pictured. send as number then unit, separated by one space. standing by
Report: 26 %
